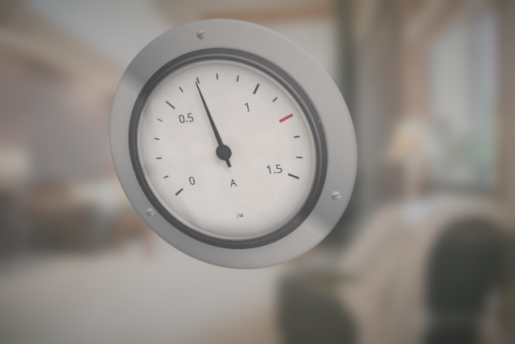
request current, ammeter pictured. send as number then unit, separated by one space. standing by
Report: 0.7 A
